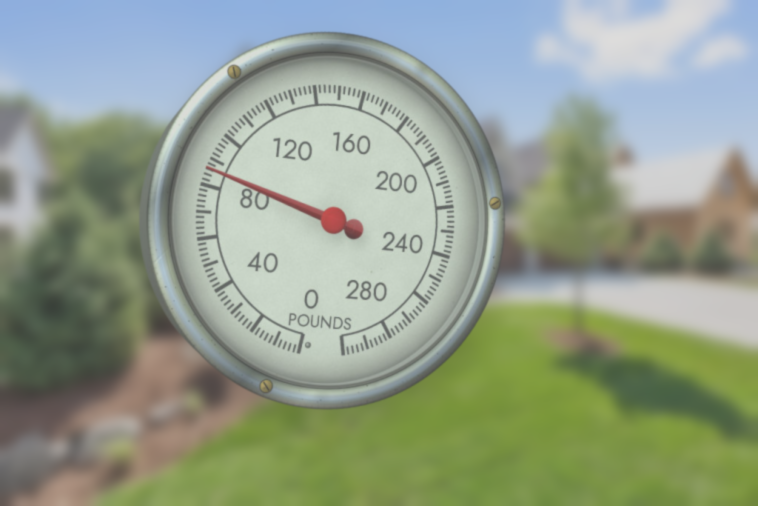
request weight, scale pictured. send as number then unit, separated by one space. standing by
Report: 86 lb
